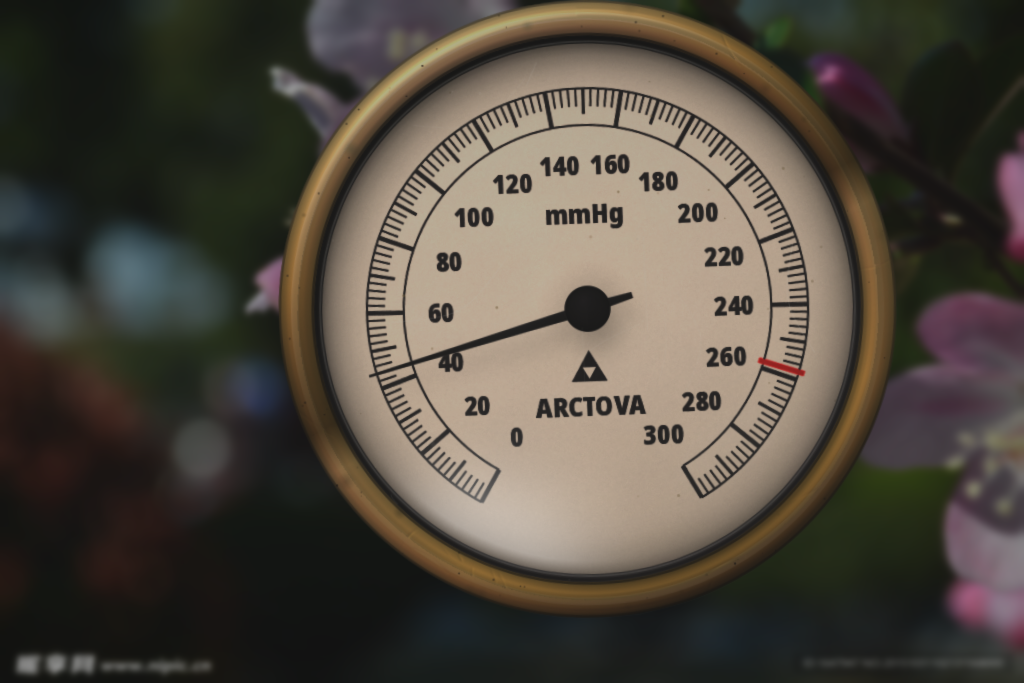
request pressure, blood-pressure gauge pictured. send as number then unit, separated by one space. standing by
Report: 44 mmHg
